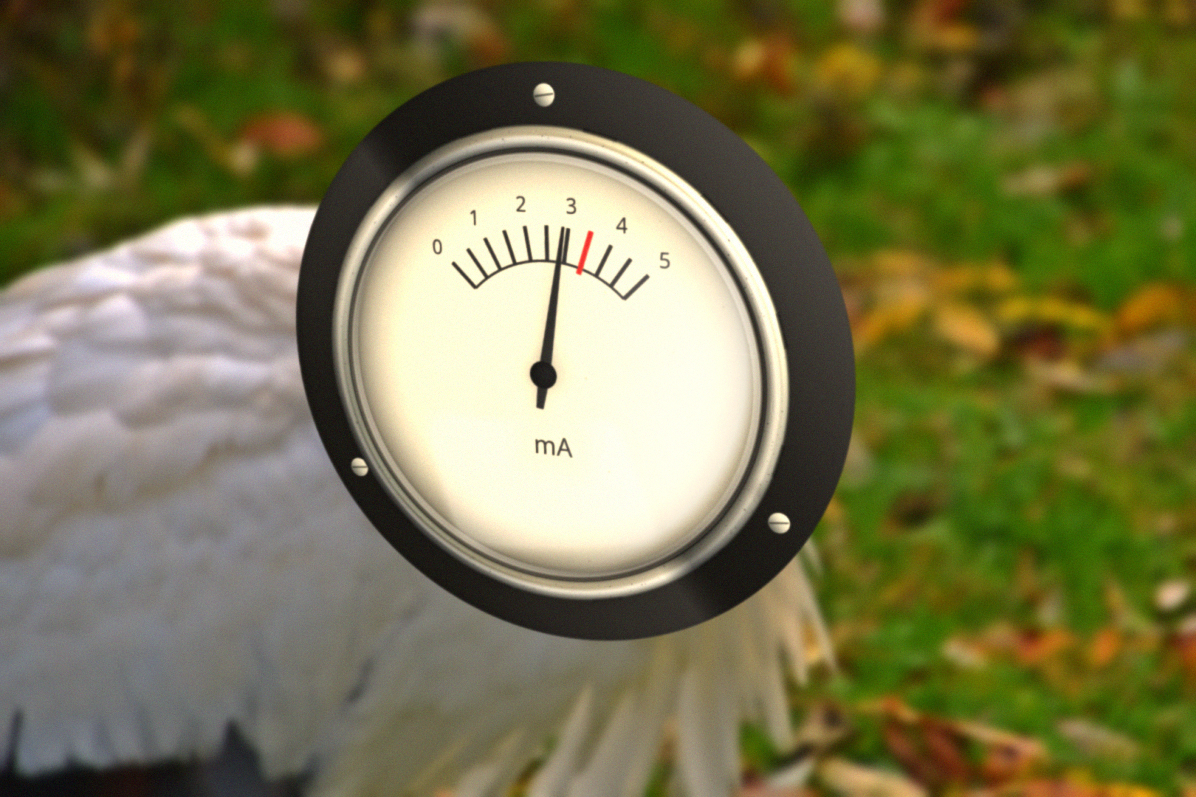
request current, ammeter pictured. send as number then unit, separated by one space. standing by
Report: 3 mA
